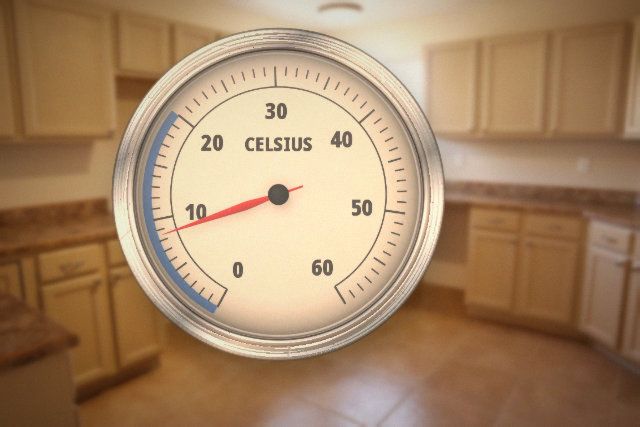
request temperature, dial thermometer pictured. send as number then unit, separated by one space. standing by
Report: 8.5 °C
